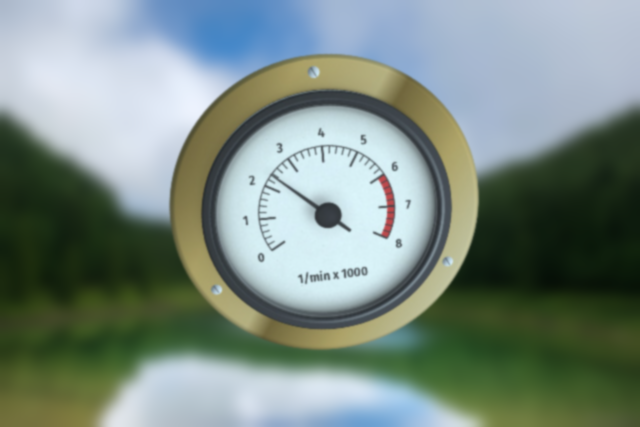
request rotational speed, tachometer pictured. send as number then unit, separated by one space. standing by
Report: 2400 rpm
